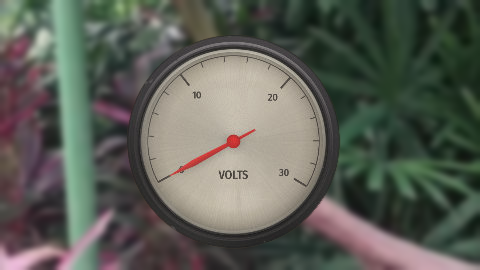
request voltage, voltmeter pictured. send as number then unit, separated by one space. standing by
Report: 0 V
